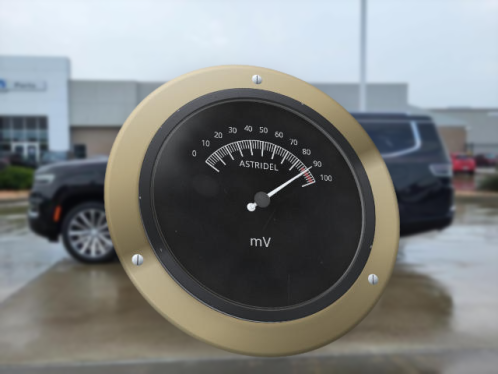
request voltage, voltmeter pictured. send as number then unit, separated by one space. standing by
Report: 90 mV
